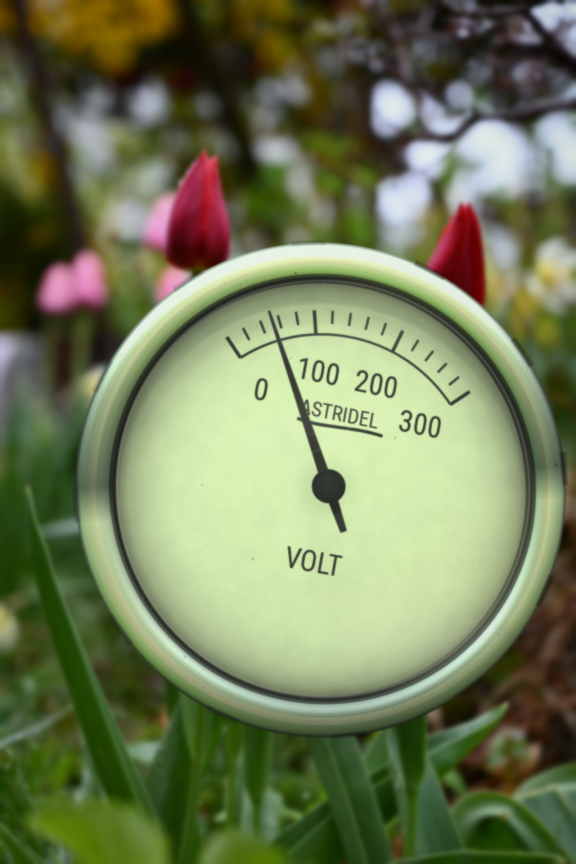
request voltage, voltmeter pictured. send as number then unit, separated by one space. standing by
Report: 50 V
